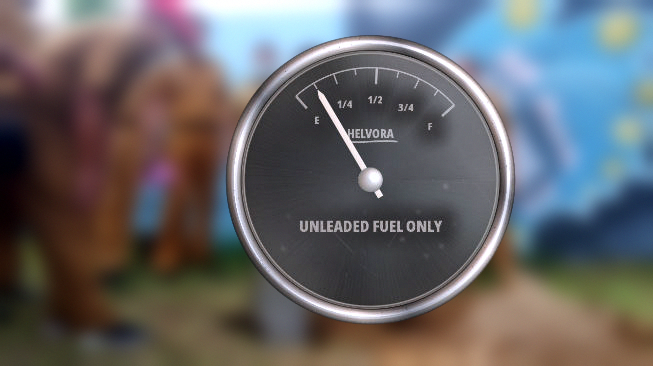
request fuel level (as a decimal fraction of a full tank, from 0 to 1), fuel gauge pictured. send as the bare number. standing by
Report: 0.125
